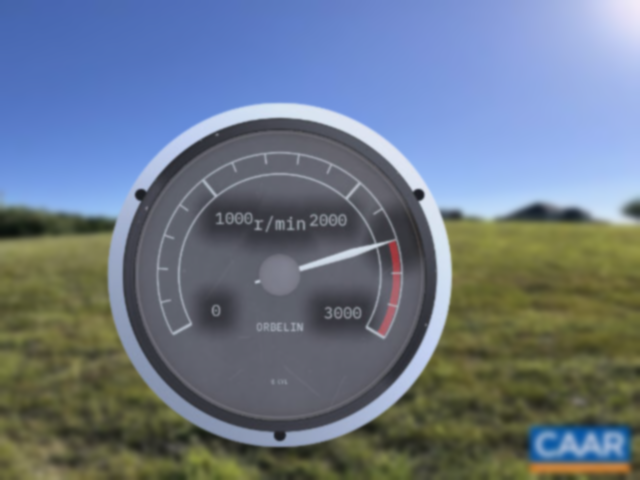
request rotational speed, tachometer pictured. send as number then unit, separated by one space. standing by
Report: 2400 rpm
